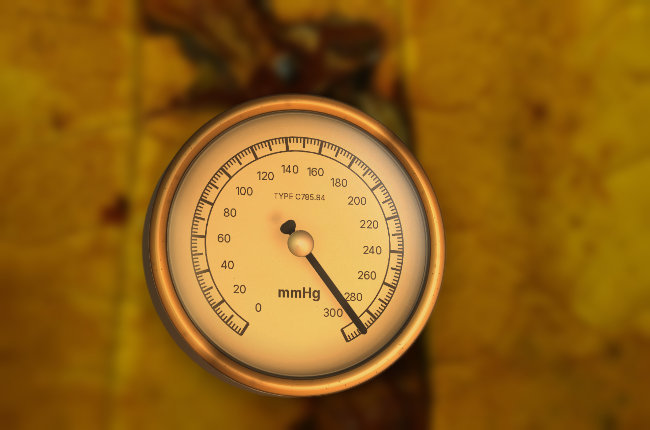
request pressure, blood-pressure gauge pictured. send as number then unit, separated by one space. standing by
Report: 290 mmHg
